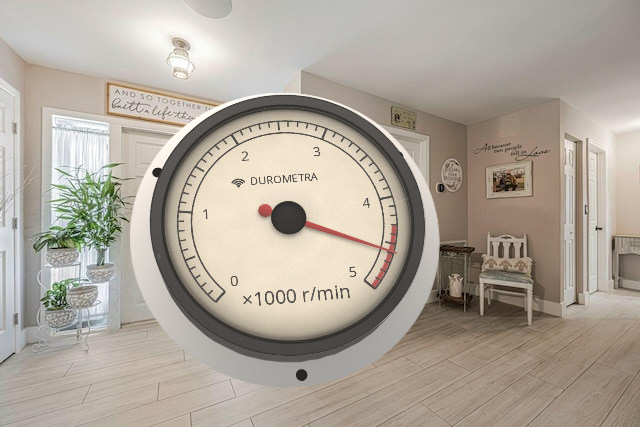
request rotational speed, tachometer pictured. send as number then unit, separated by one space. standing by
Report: 4600 rpm
